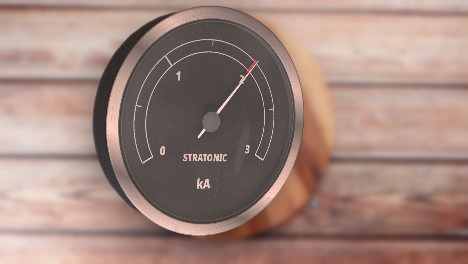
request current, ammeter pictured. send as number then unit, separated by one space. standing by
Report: 2 kA
